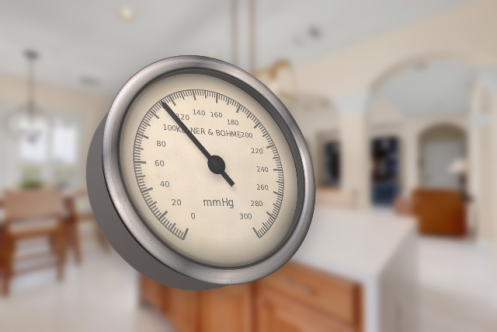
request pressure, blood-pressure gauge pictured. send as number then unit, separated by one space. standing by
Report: 110 mmHg
